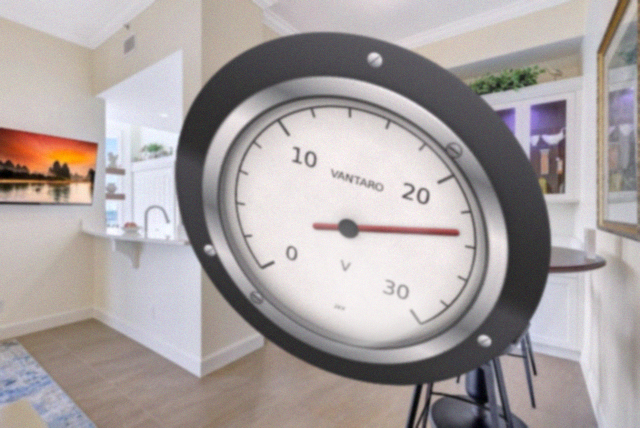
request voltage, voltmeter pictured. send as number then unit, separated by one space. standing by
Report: 23 V
